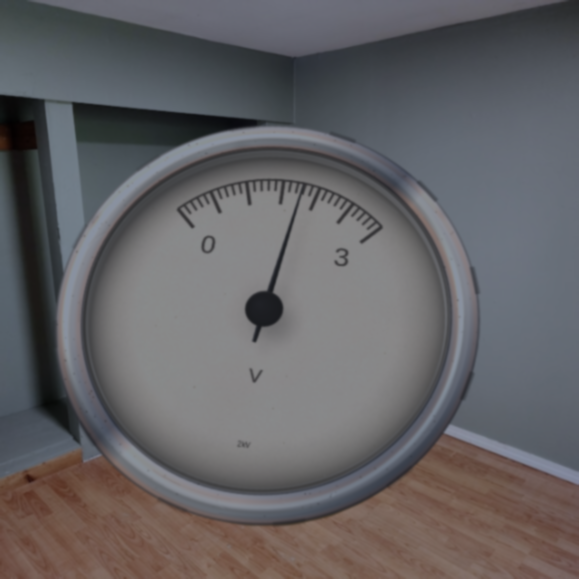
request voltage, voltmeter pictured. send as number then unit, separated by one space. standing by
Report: 1.8 V
